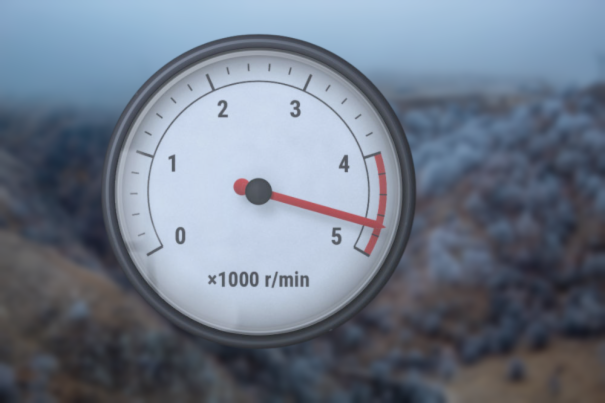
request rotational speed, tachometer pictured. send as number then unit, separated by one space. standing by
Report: 4700 rpm
